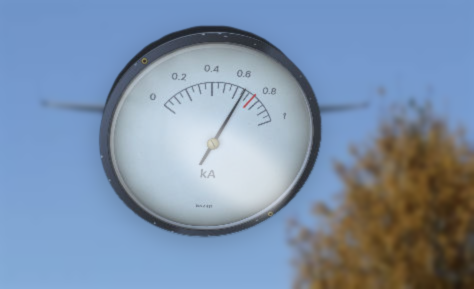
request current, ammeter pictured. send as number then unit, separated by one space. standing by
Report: 0.65 kA
